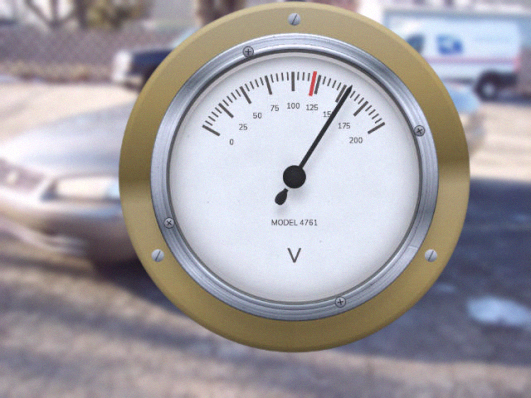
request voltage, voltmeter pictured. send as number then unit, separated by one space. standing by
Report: 155 V
